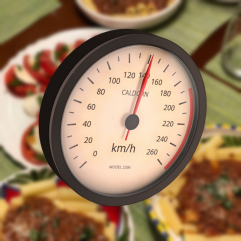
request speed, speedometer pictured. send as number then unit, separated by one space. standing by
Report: 140 km/h
